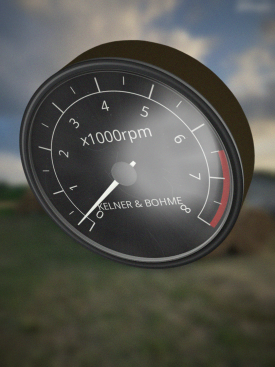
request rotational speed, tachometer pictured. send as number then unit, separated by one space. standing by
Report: 250 rpm
